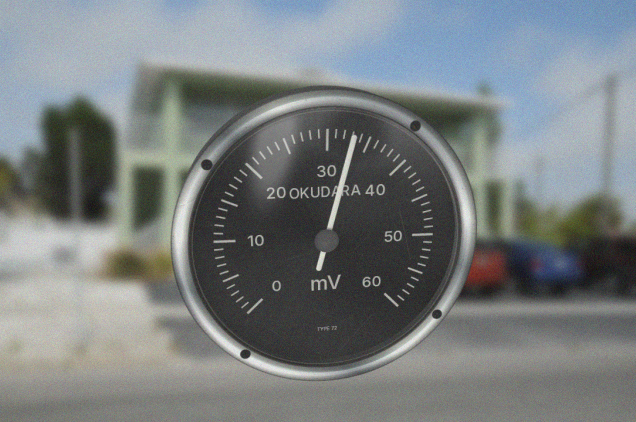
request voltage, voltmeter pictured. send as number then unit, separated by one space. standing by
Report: 33 mV
